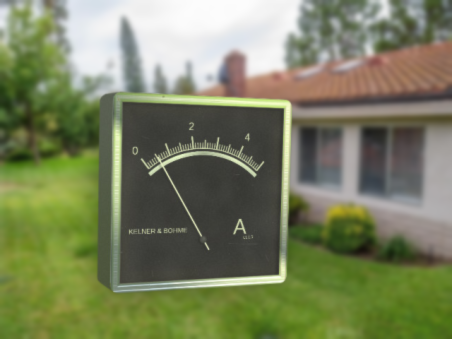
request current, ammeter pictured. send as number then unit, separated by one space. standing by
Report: 0.5 A
